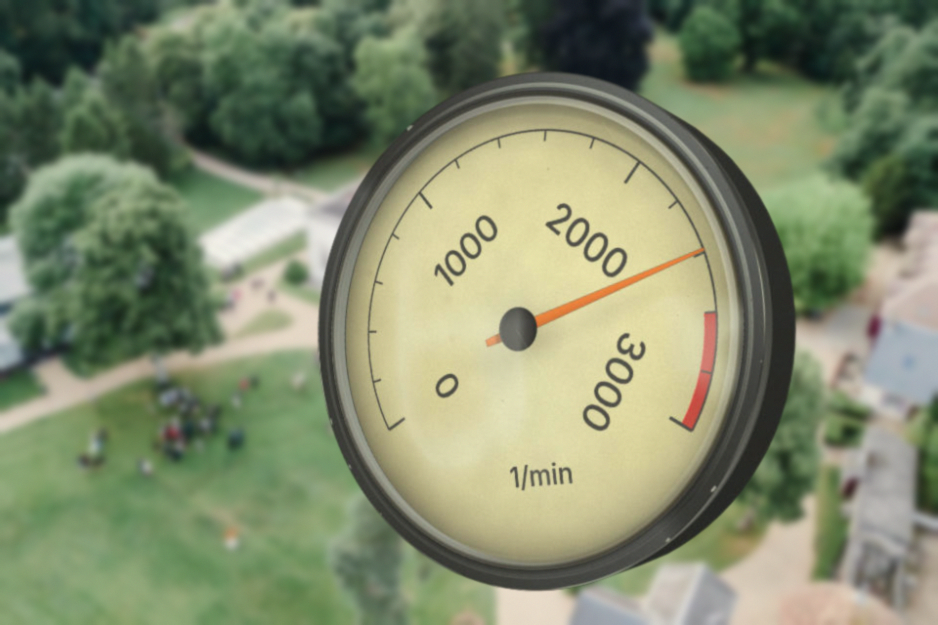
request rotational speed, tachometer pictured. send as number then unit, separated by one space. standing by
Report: 2400 rpm
